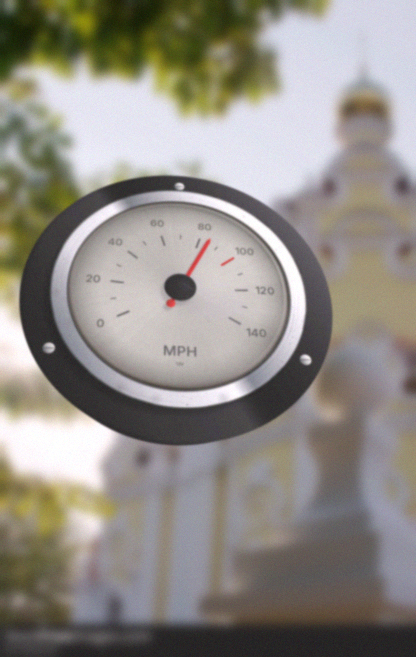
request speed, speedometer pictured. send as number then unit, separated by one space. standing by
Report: 85 mph
